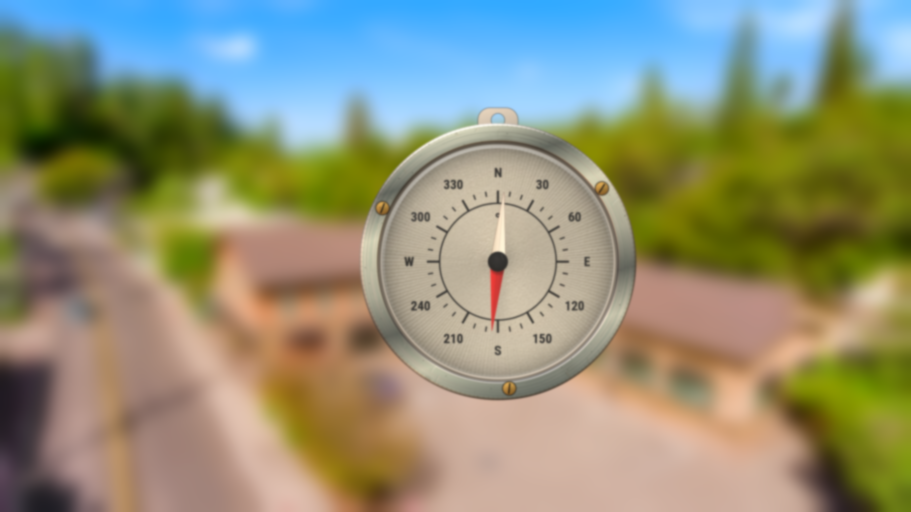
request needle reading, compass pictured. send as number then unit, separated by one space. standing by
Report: 185 °
